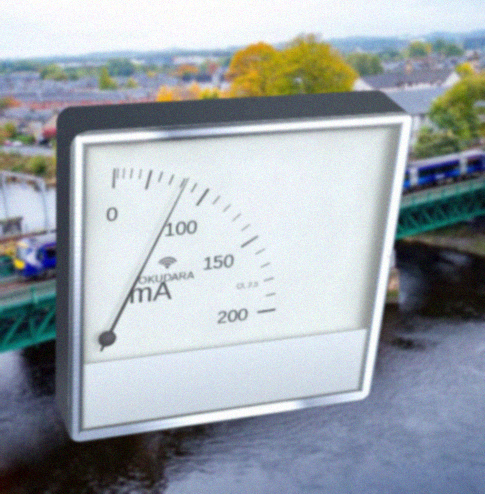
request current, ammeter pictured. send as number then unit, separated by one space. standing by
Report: 80 mA
